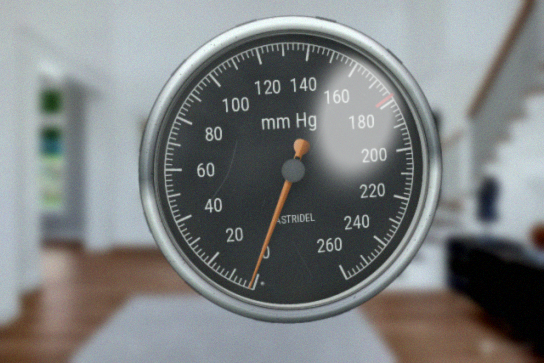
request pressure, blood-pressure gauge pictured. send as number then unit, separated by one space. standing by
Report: 2 mmHg
